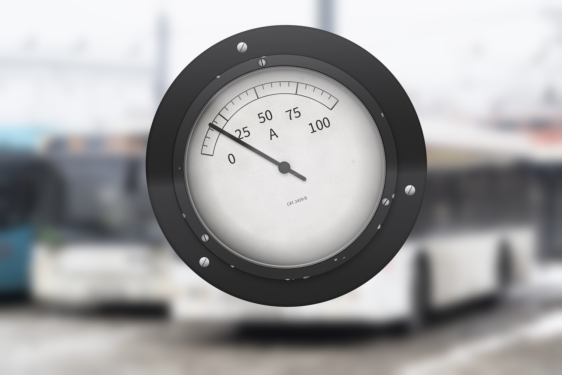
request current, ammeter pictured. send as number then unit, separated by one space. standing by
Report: 17.5 A
